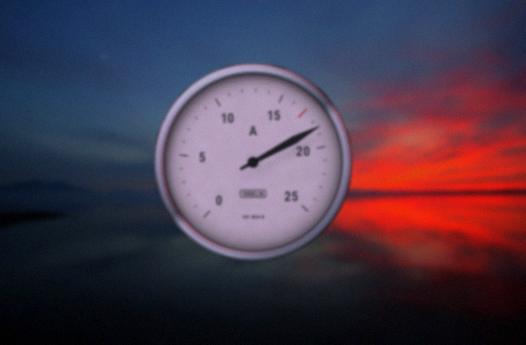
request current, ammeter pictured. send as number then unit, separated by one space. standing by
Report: 18.5 A
